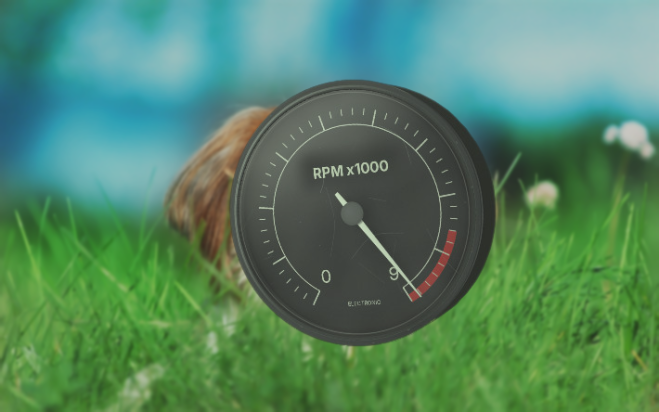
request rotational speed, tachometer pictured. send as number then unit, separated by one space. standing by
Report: 8800 rpm
